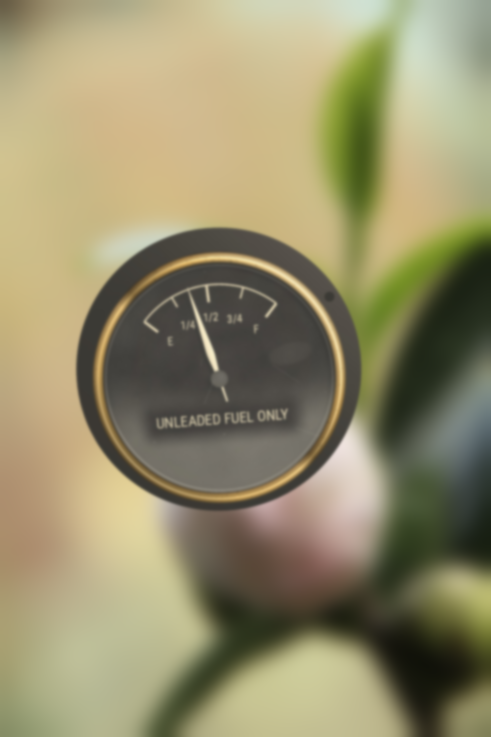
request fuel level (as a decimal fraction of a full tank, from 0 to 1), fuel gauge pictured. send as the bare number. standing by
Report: 0.375
